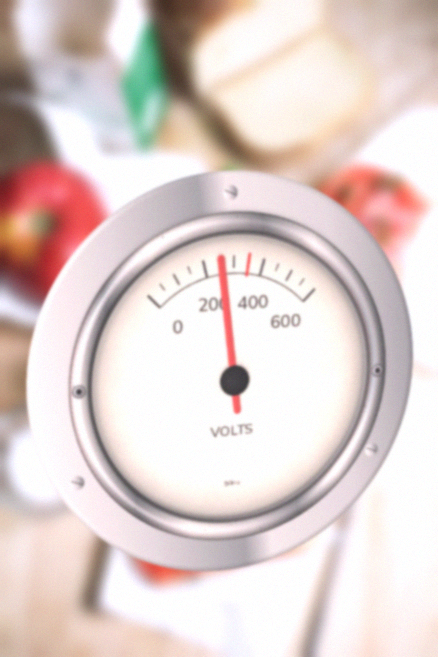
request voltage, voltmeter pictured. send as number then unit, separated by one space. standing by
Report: 250 V
